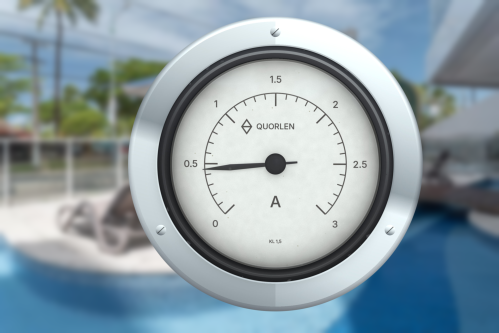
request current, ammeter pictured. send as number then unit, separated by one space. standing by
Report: 0.45 A
